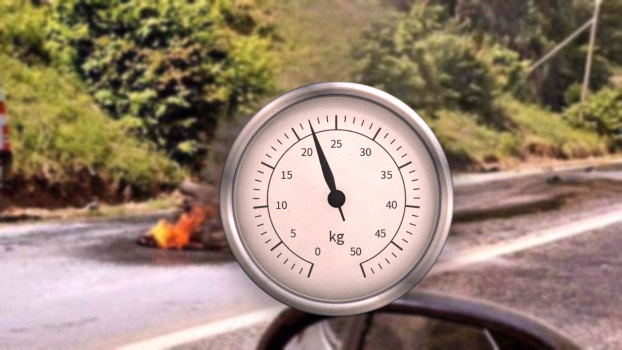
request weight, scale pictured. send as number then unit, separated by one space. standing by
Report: 22 kg
